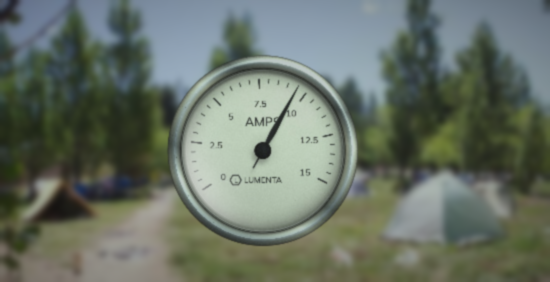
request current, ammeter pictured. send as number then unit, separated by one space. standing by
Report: 9.5 A
